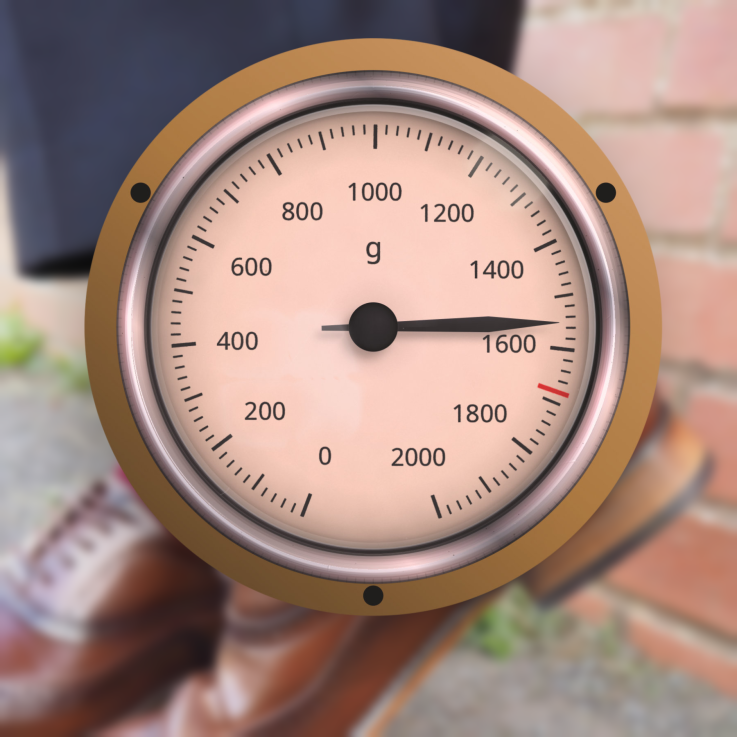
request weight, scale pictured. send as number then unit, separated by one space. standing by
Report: 1550 g
